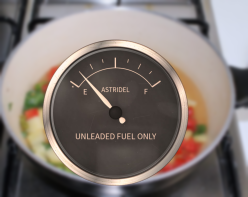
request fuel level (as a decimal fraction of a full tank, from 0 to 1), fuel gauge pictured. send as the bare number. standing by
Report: 0.125
